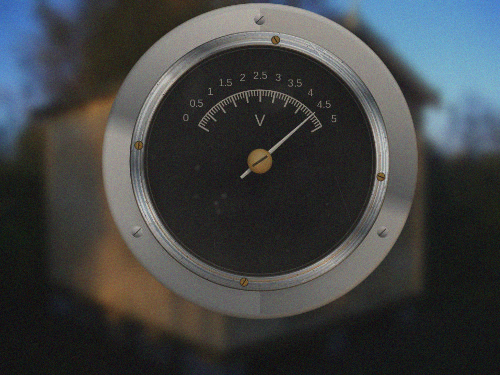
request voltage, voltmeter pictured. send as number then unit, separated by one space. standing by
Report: 4.5 V
